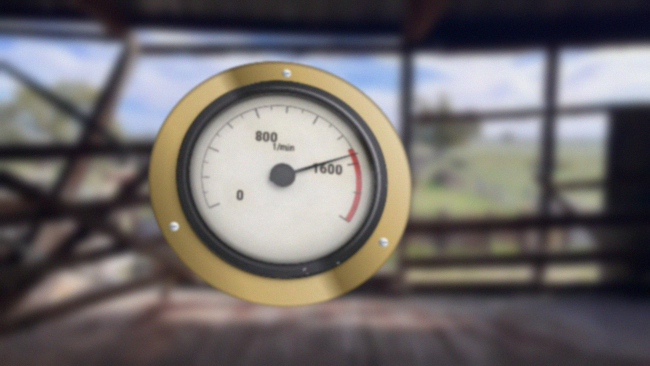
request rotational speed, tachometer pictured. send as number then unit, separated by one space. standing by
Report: 1550 rpm
